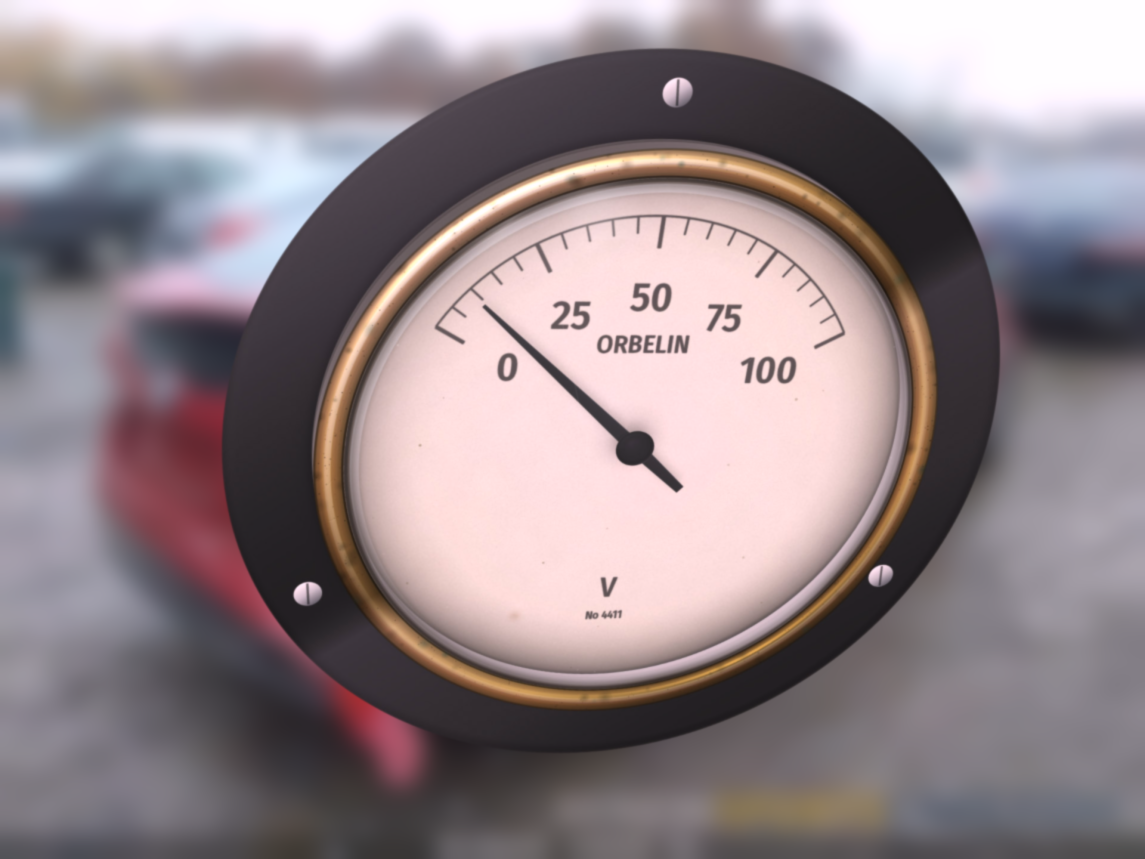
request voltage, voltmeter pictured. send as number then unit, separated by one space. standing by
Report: 10 V
